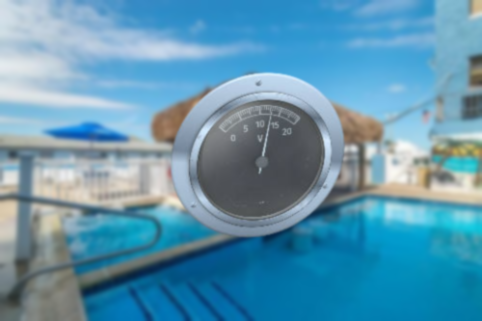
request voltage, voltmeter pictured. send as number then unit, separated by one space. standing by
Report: 12.5 V
